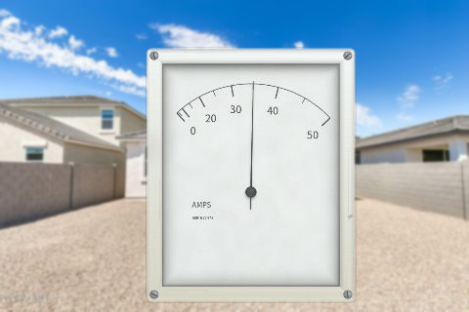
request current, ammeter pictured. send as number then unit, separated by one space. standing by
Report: 35 A
